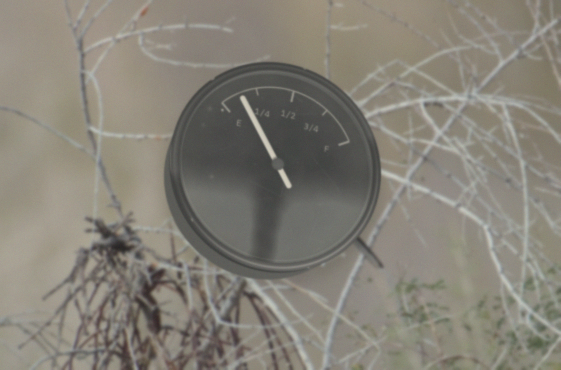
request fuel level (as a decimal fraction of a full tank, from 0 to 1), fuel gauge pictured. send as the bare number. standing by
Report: 0.125
